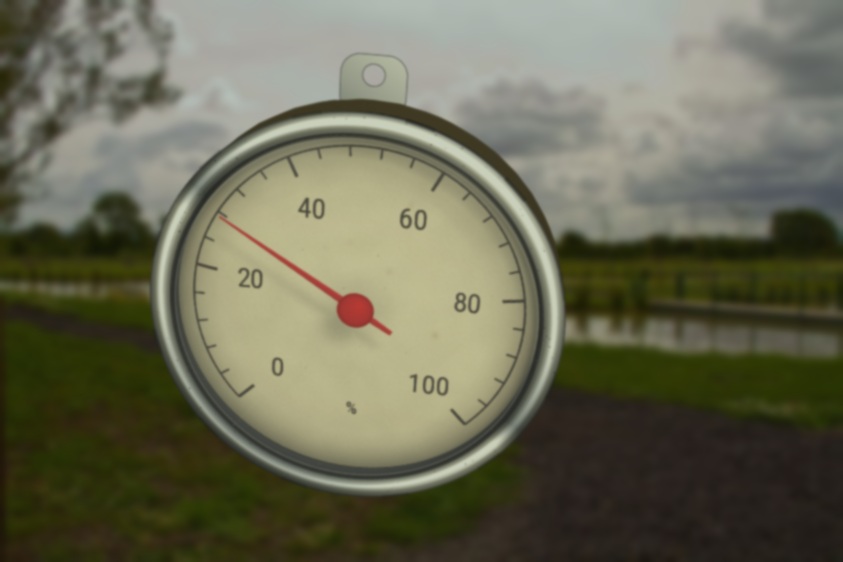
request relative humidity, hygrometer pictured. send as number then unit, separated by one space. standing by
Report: 28 %
